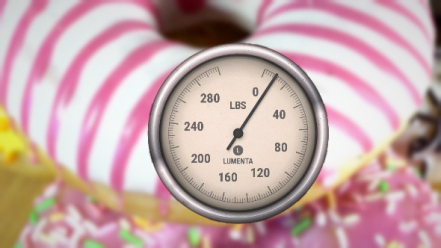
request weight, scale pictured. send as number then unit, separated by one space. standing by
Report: 10 lb
